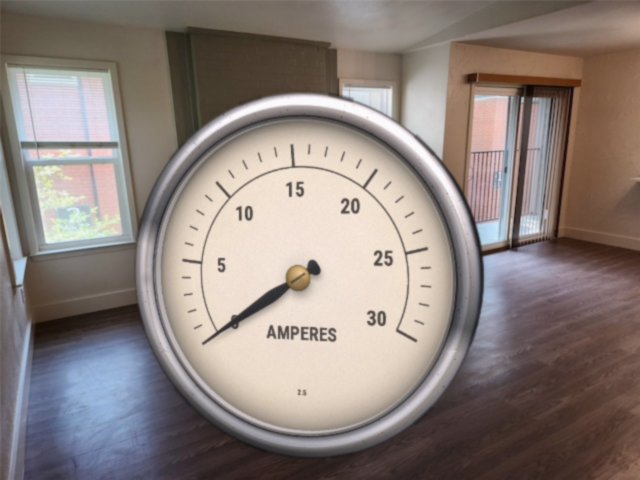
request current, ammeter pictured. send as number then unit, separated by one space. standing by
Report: 0 A
